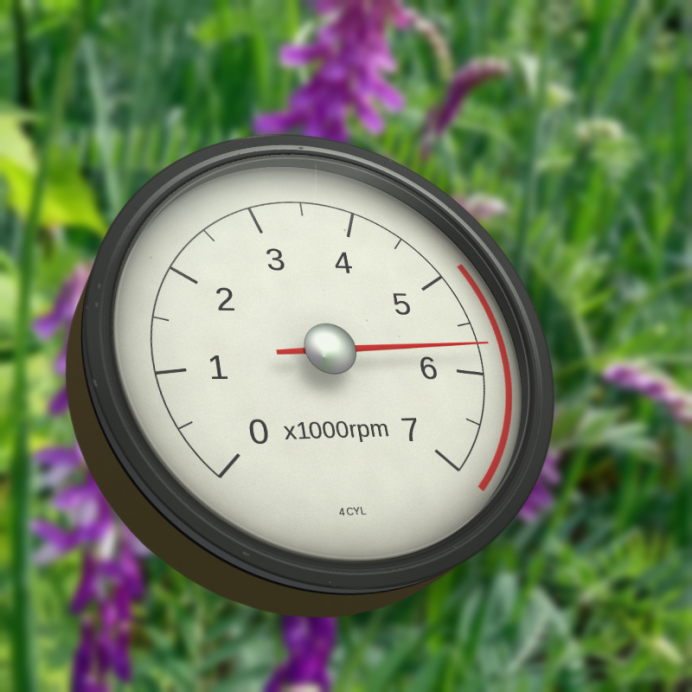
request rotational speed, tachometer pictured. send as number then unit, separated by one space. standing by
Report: 5750 rpm
